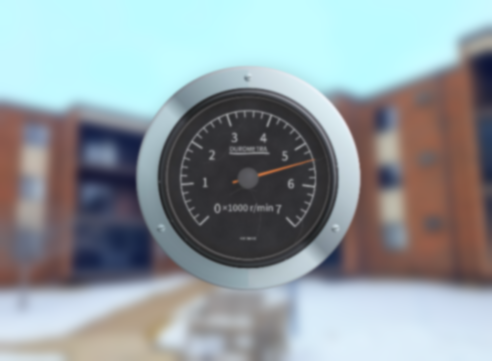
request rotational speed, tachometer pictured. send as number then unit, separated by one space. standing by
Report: 5400 rpm
